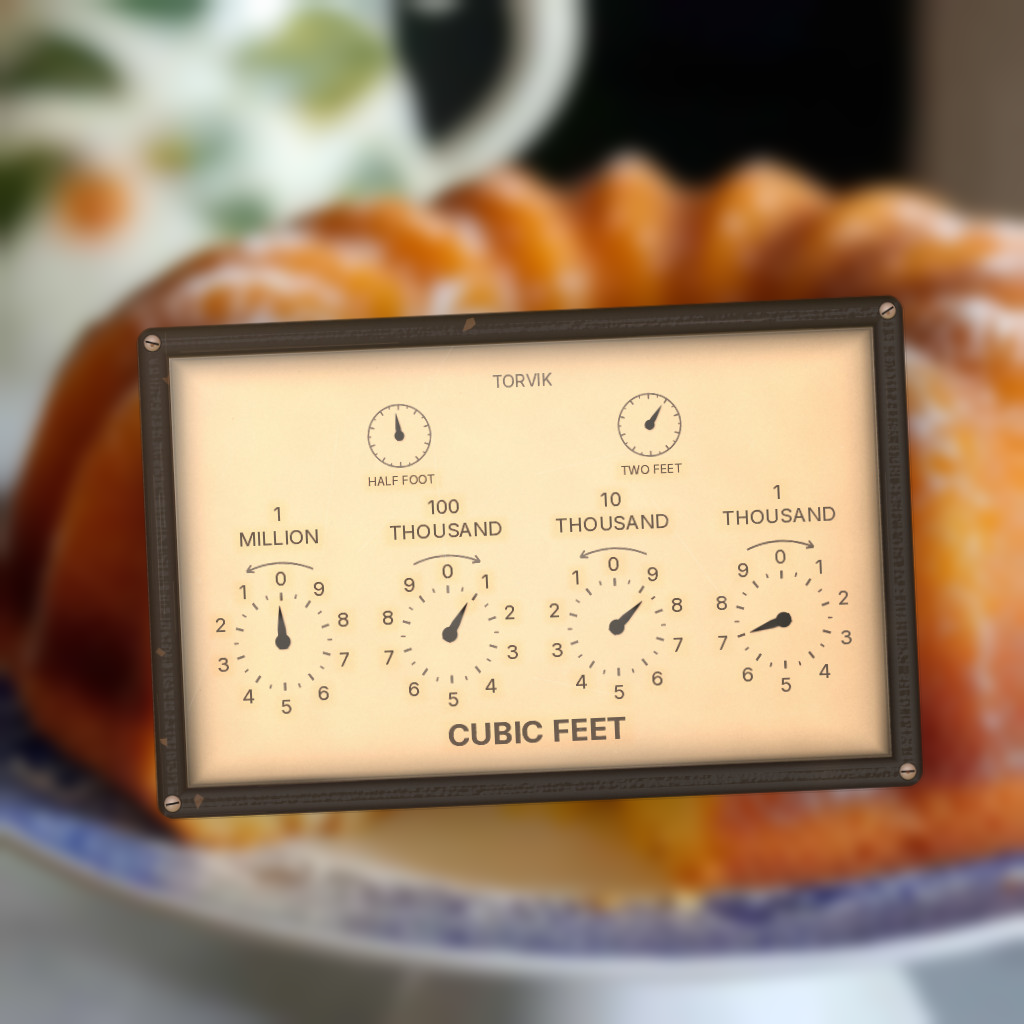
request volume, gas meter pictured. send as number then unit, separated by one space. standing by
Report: 8700 ft³
